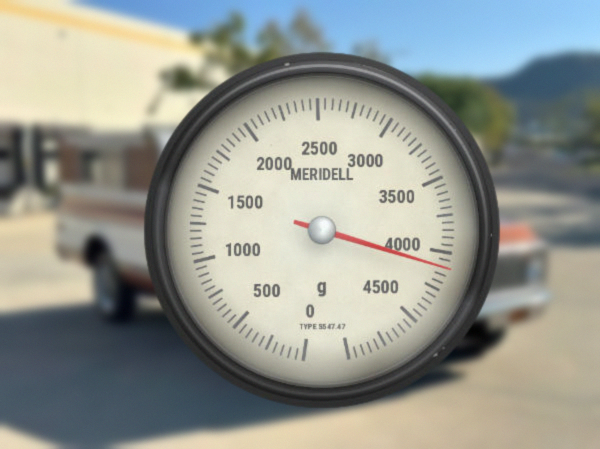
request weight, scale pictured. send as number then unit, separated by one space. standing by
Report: 4100 g
